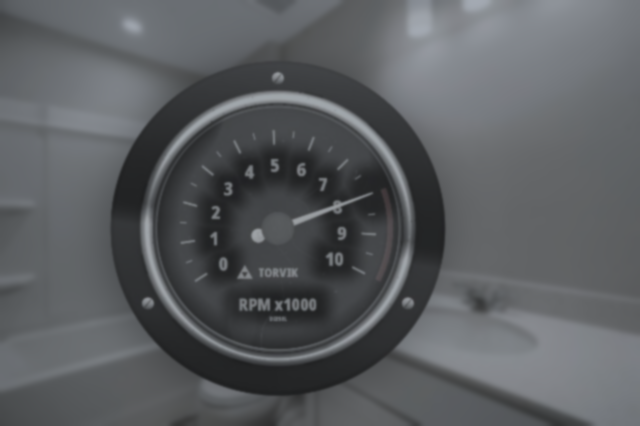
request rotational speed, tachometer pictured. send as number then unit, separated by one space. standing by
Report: 8000 rpm
